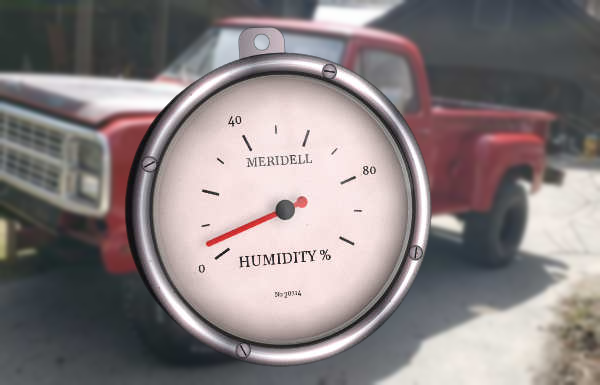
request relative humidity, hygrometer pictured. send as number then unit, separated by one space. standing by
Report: 5 %
